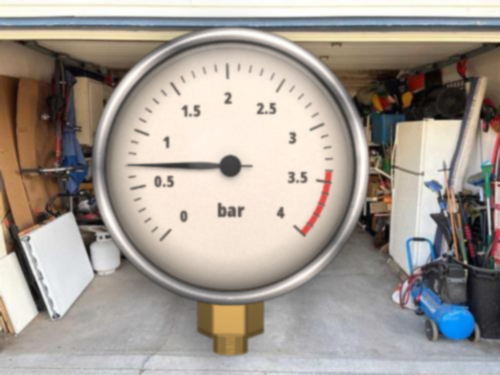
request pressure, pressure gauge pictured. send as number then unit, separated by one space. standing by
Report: 0.7 bar
